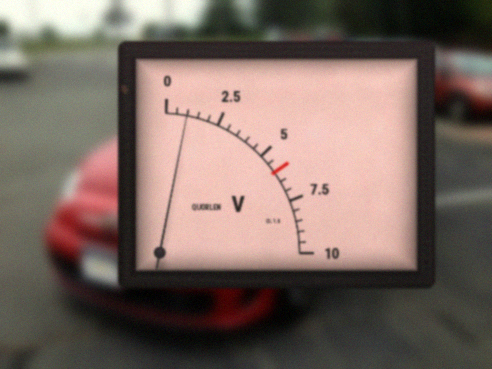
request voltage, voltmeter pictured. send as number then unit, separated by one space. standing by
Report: 1 V
